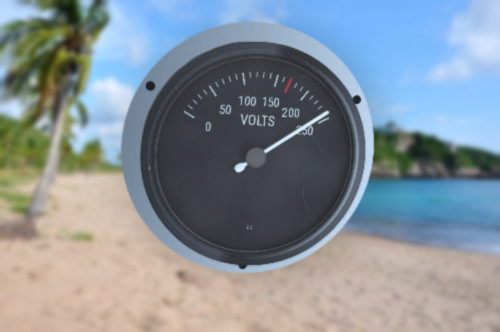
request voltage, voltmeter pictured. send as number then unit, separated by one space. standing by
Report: 240 V
